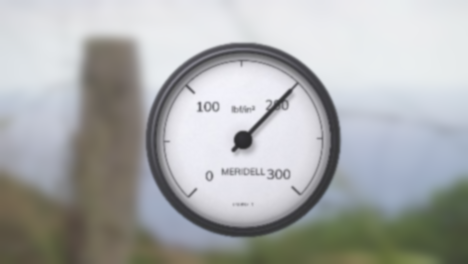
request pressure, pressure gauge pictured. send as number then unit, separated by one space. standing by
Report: 200 psi
